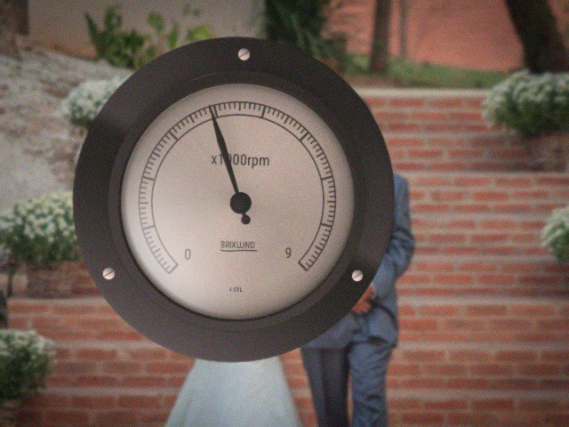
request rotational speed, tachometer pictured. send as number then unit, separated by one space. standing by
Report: 3900 rpm
